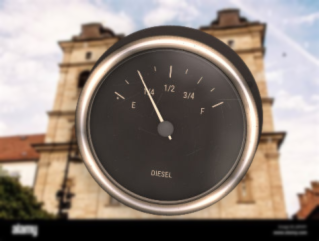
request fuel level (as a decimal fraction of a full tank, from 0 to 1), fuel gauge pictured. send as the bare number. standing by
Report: 0.25
